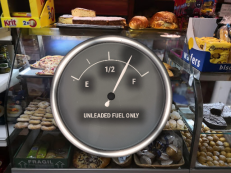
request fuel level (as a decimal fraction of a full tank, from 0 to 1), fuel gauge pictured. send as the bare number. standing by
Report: 0.75
